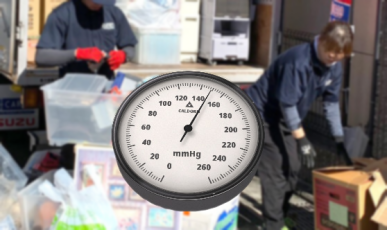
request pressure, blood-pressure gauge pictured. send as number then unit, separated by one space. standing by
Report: 150 mmHg
